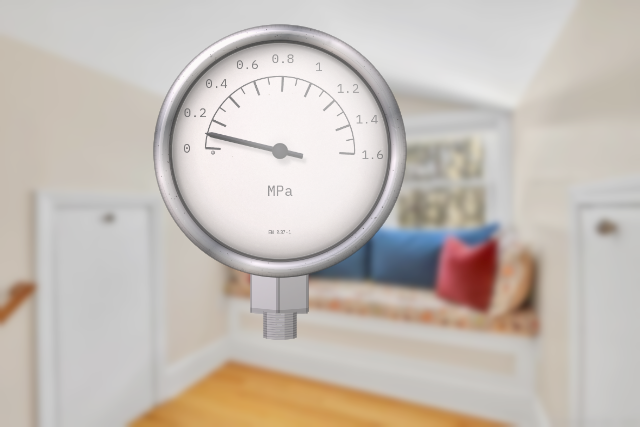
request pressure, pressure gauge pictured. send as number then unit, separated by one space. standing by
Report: 0.1 MPa
